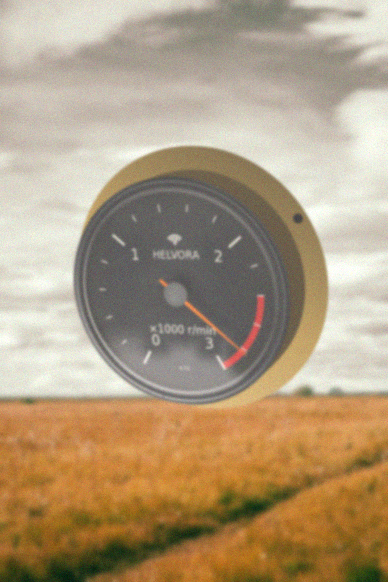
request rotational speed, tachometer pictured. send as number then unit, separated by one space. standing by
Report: 2800 rpm
